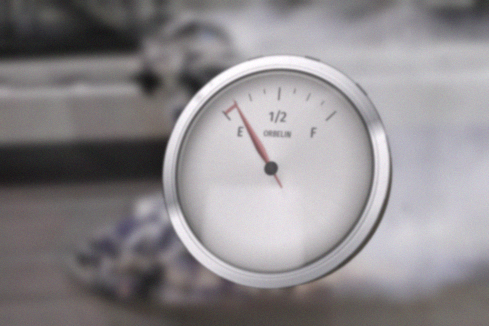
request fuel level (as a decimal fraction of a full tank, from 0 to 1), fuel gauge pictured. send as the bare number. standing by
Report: 0.125
